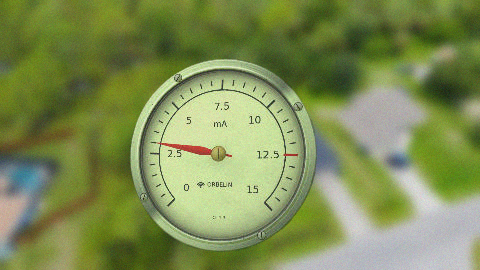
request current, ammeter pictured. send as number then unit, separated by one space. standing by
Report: 3 mA
